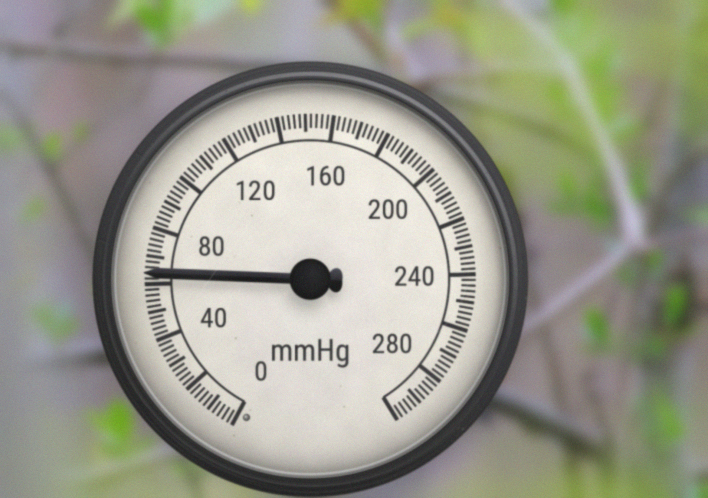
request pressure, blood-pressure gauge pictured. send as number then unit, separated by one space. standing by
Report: 64 mmHg
